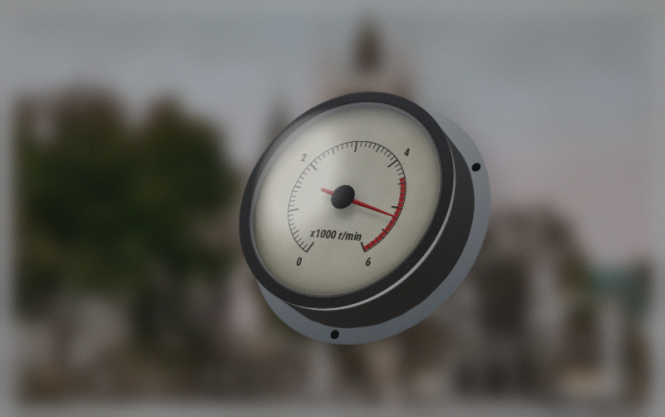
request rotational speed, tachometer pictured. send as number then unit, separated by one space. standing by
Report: 5200 rpm
